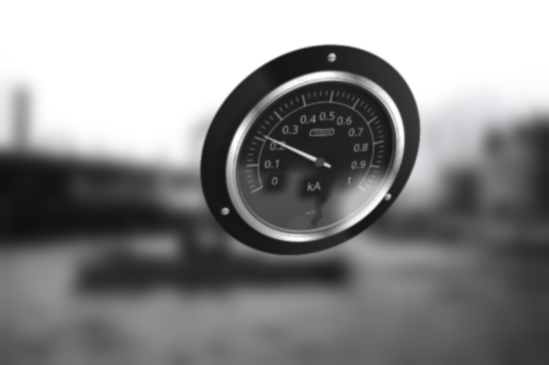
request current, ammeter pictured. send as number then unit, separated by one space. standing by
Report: 0.22 kA
